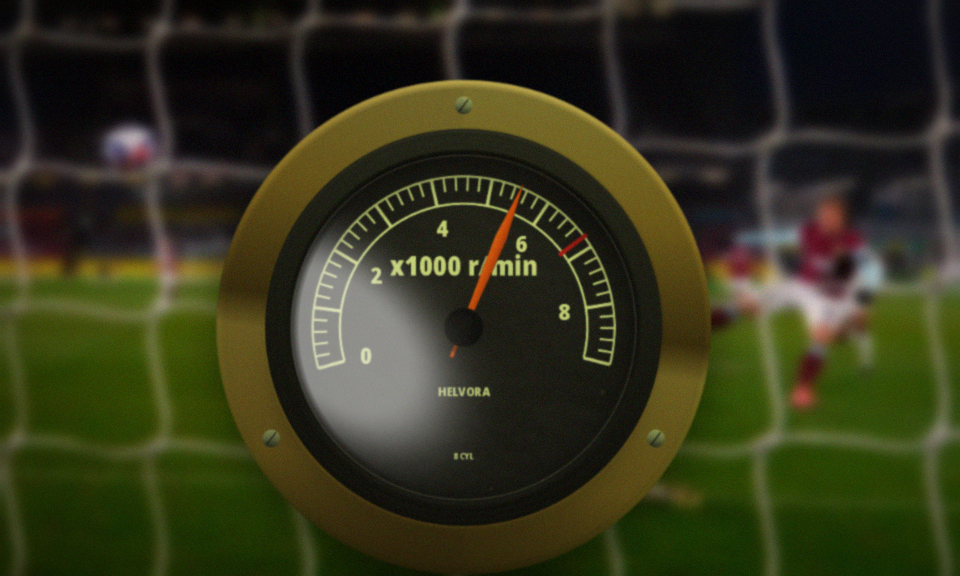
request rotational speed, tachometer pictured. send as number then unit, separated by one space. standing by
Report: 5500 rpm
